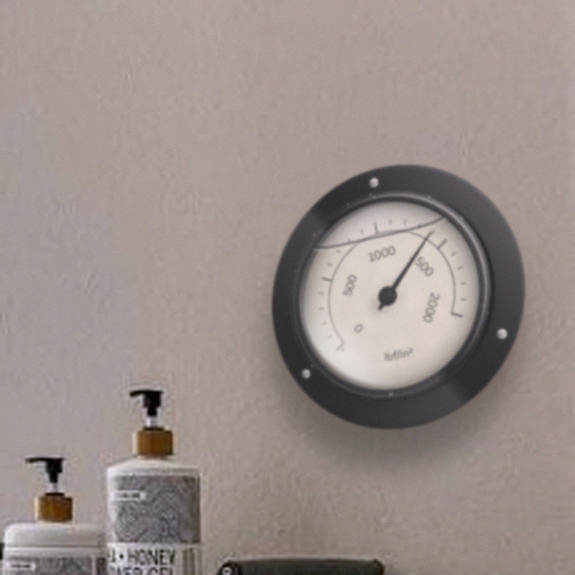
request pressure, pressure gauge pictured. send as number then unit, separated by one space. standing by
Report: 1400 psi
